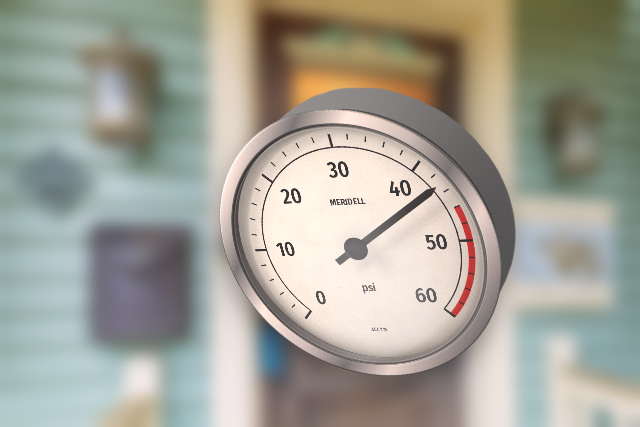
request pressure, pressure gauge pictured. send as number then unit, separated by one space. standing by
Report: 43 psi
